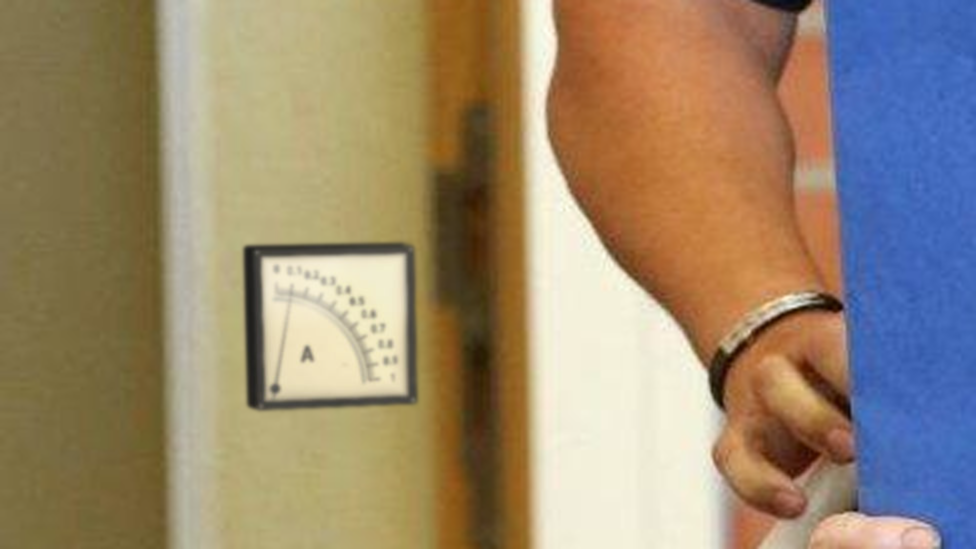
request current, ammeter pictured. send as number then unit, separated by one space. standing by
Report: 0.1 A
